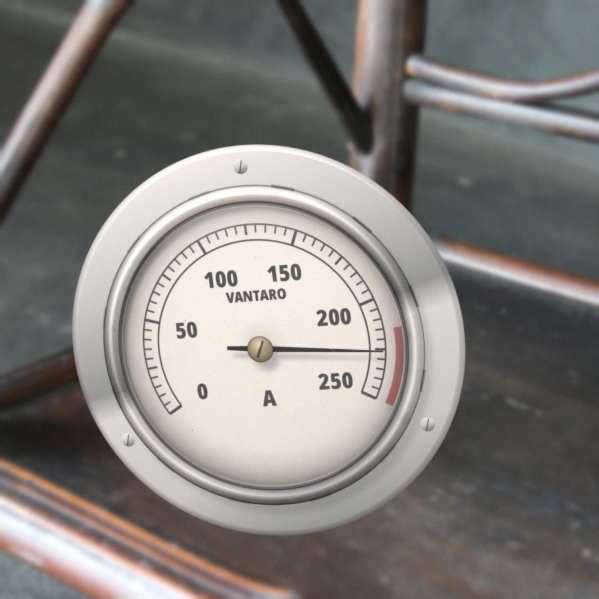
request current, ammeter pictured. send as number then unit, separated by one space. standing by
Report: 225 A
